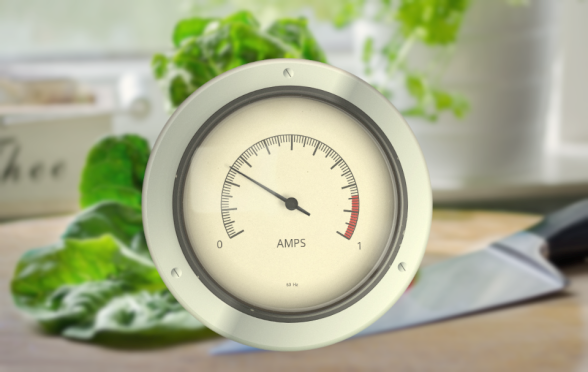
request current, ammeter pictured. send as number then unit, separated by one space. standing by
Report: 0.25 A
